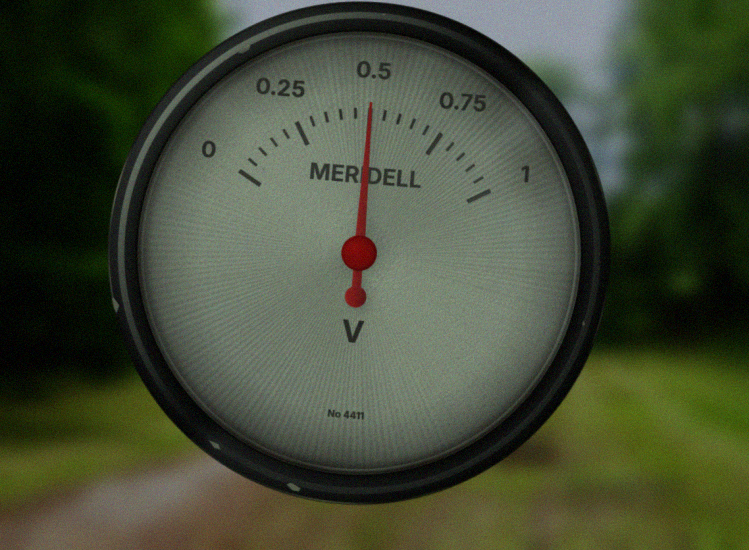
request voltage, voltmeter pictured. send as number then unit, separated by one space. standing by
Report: 0.5 V
